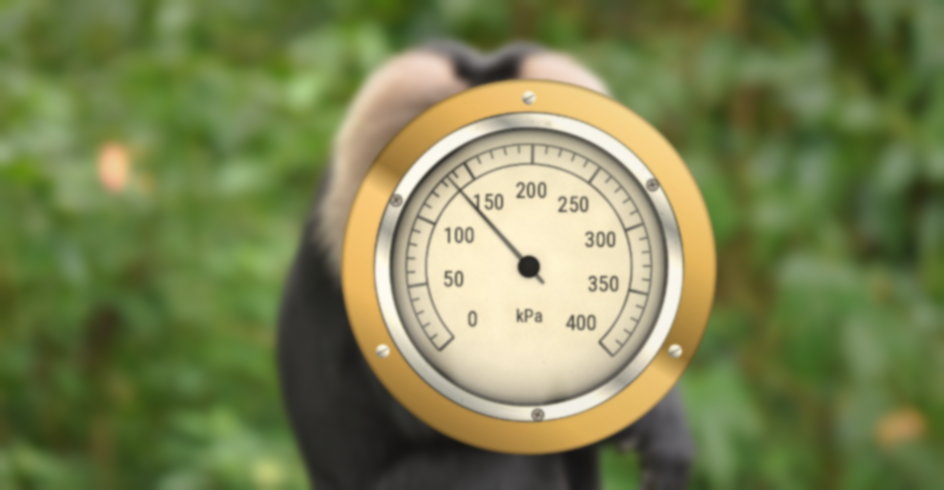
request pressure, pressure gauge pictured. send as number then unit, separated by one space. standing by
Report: 135 kPa
